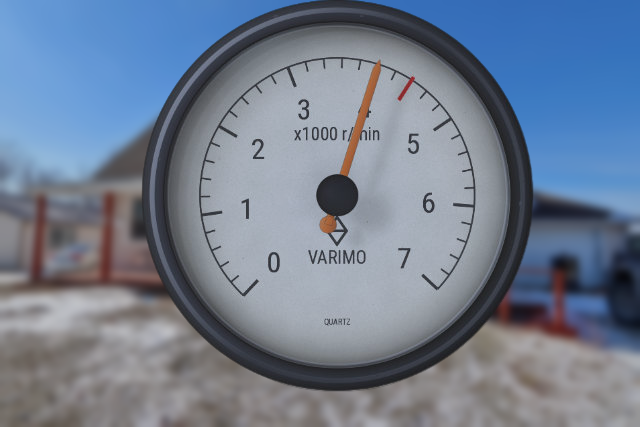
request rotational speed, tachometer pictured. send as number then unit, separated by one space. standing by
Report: 4000 rpm
